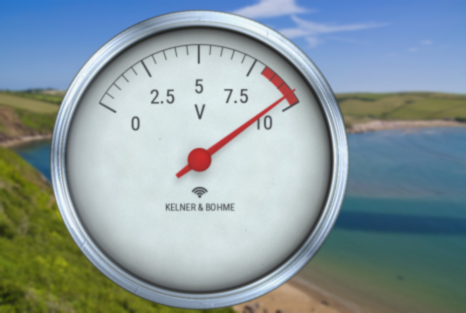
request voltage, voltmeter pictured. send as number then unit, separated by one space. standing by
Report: 9.5 V
